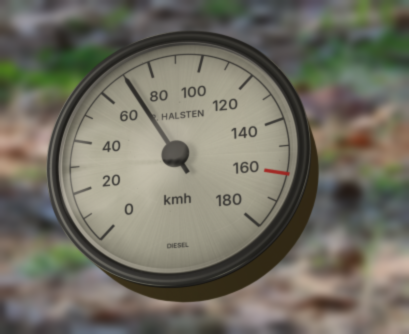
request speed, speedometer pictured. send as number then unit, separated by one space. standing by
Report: 70 km/h
